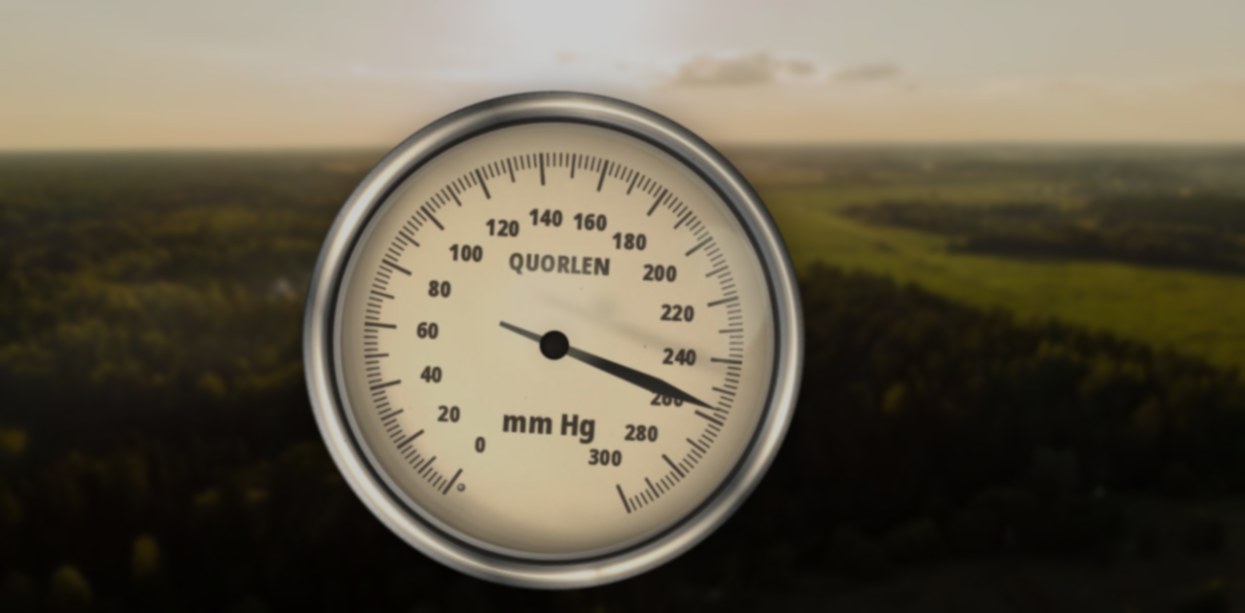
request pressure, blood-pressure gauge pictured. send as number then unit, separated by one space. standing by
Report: 256 mmHg
